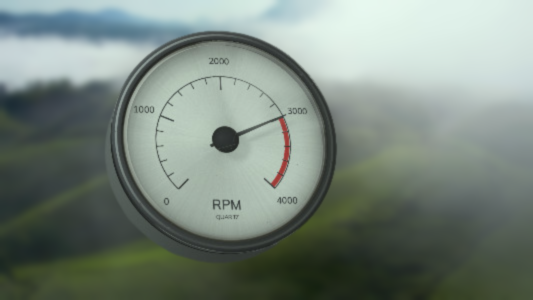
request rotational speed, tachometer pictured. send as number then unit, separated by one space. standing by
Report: 3000 rpm
